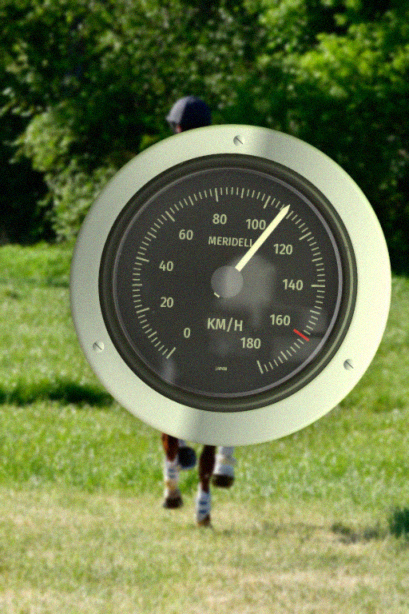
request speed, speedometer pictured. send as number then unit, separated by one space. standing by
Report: 108 km/h
